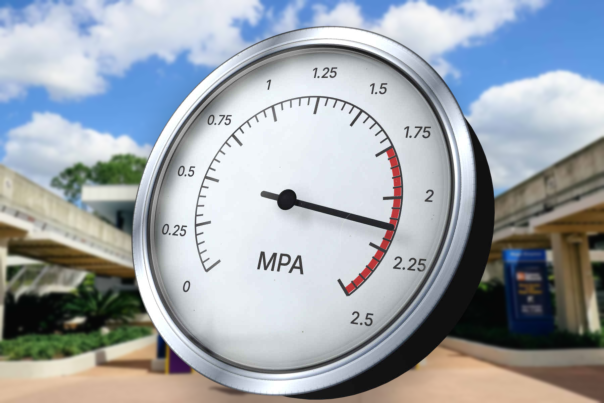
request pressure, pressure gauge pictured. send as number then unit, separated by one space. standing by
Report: 2.15 MPa
